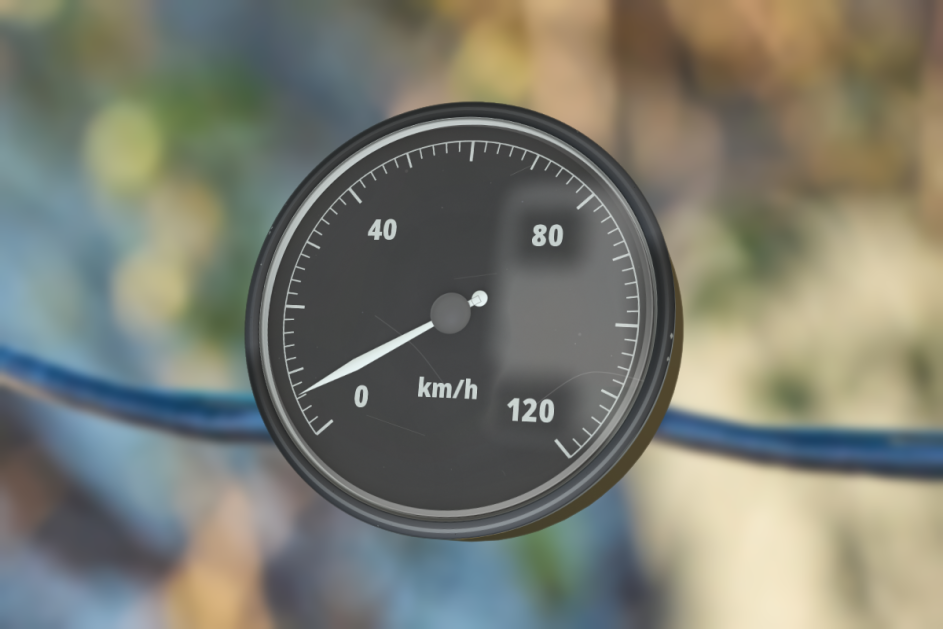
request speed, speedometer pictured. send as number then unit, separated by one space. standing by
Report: 6 km/h
